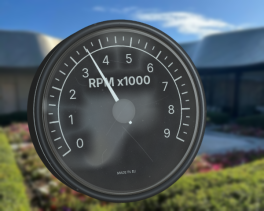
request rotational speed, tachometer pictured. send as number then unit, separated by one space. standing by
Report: 3500 rpm
